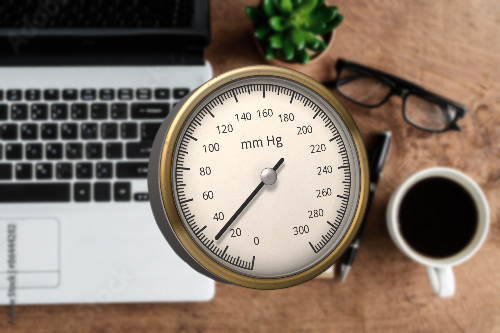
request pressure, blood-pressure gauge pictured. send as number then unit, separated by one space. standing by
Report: 30 mmHg
